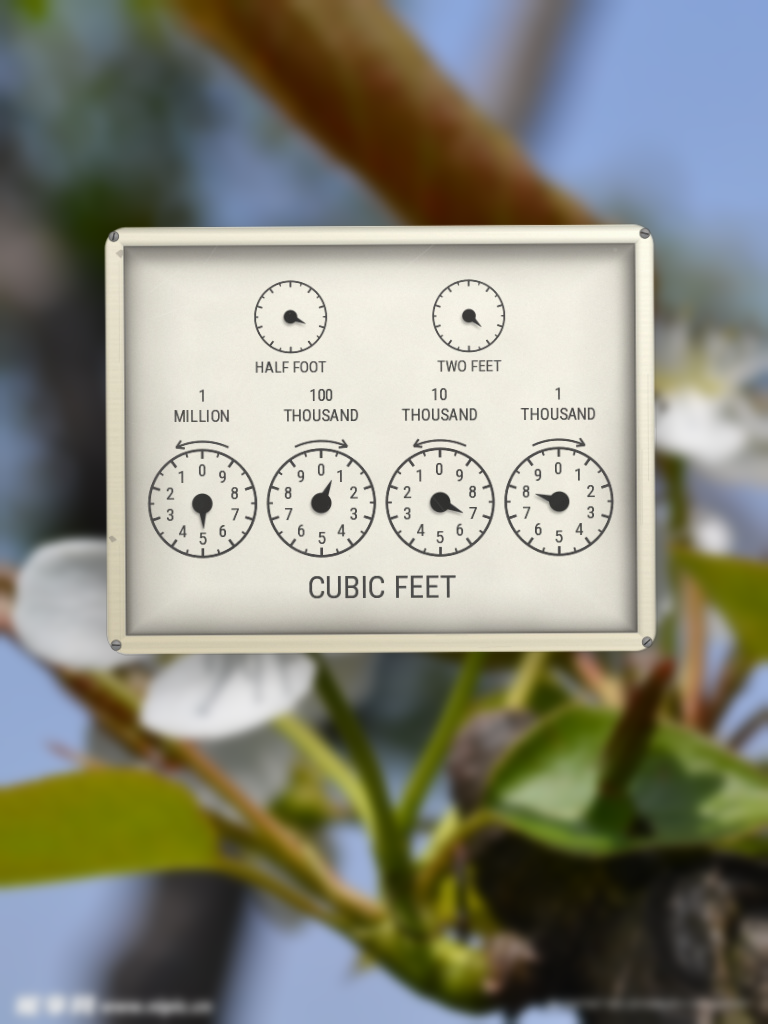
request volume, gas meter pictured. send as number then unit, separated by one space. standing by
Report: 506800 ft³
